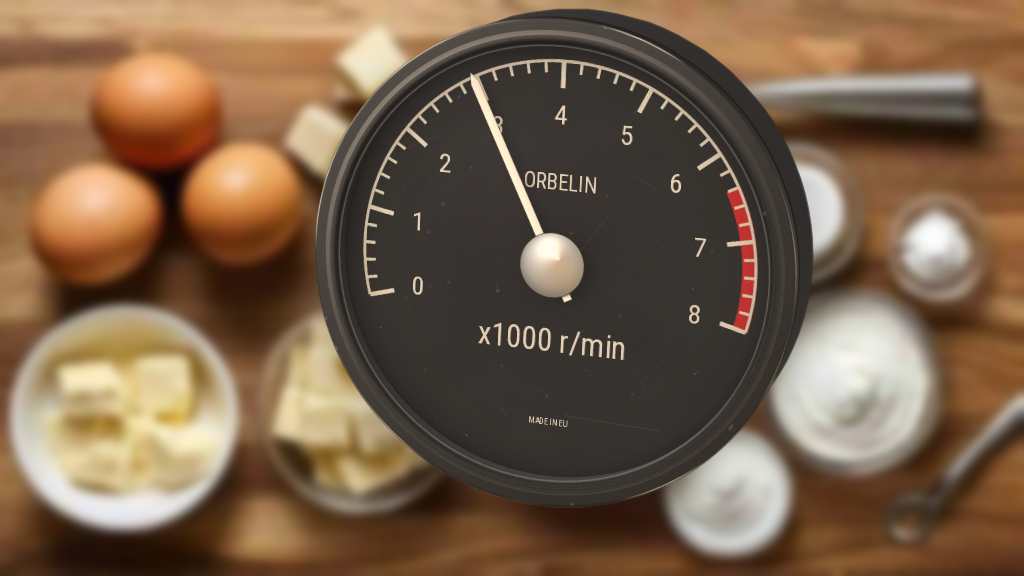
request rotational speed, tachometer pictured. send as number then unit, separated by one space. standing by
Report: 3000 rpm
